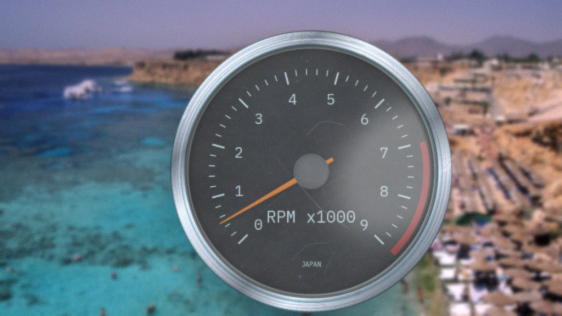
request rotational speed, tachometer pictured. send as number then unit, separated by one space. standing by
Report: 500 rpm
